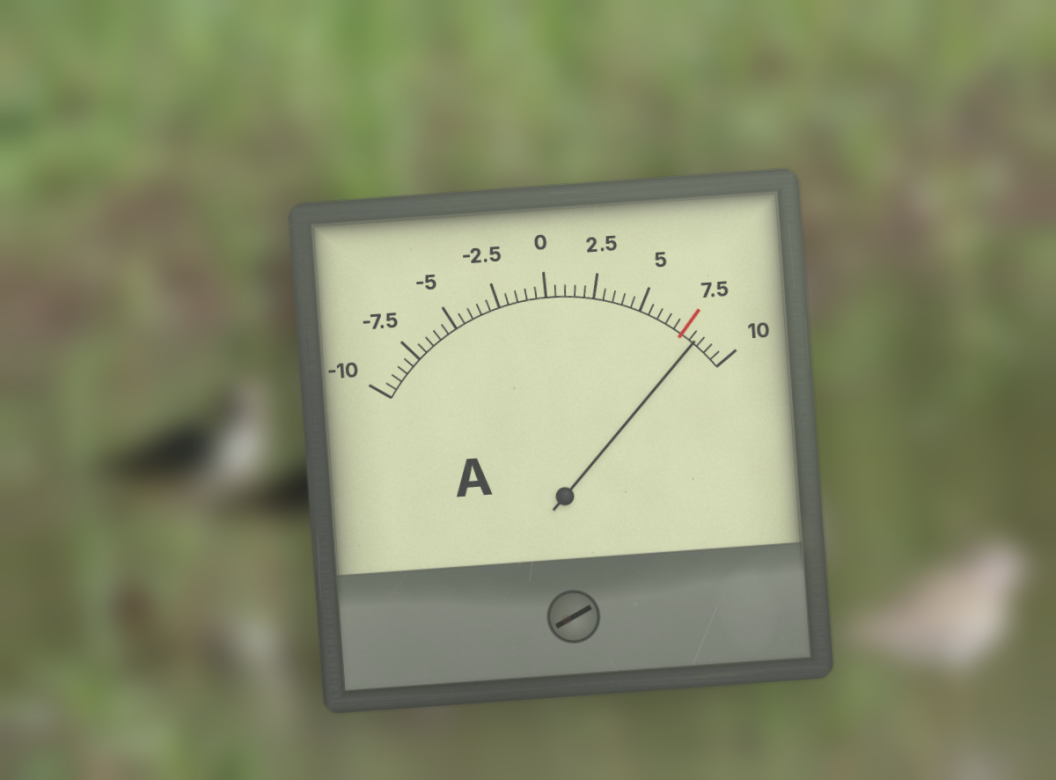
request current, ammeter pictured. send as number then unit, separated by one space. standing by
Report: 8.25 A
